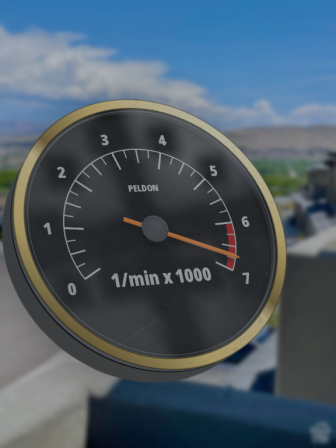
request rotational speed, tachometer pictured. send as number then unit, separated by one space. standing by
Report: 6750 rpm
